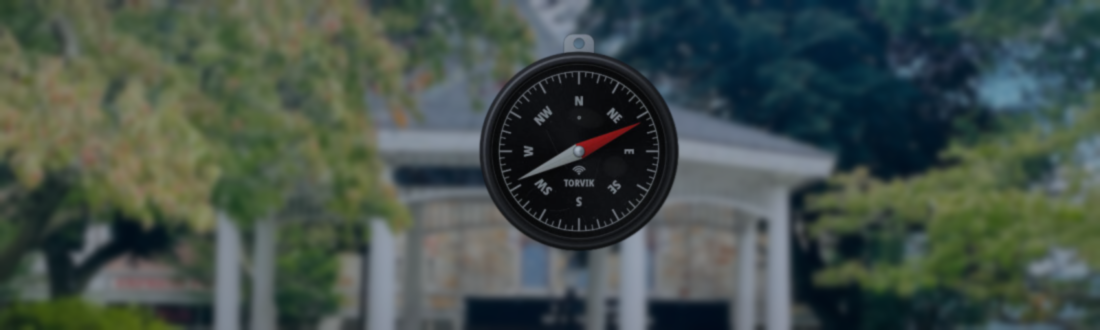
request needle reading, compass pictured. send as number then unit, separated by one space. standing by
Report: 65 °
